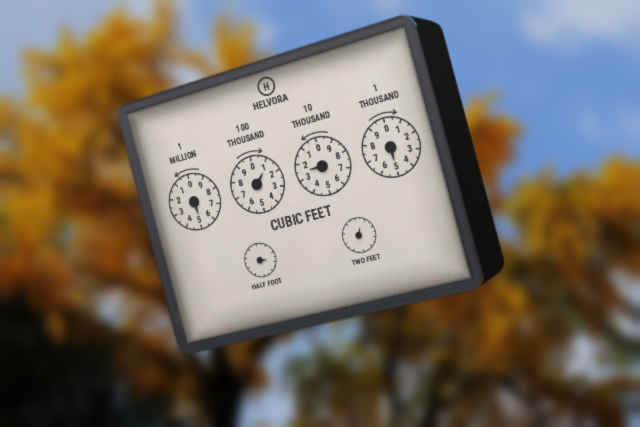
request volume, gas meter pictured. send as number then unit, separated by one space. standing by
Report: 512500 ft³
